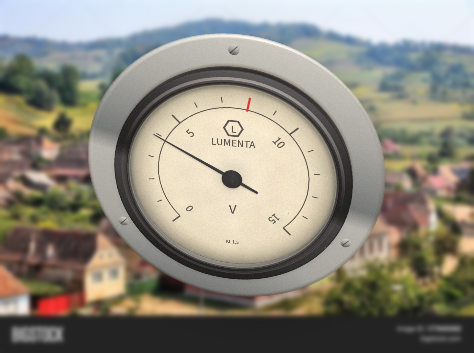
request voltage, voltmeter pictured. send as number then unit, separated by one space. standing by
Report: 4 V
